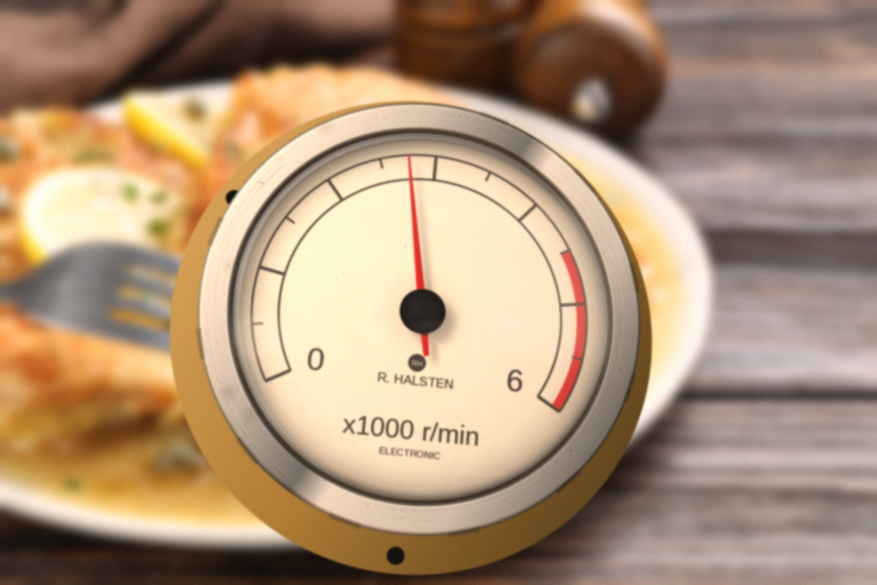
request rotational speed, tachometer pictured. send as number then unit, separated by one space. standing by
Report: 2750 rpm
